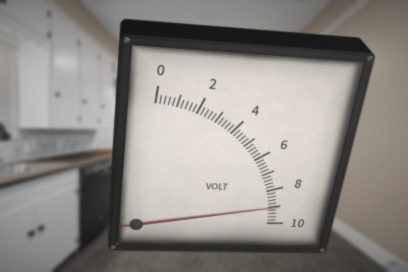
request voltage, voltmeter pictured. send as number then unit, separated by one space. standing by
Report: 9 V
